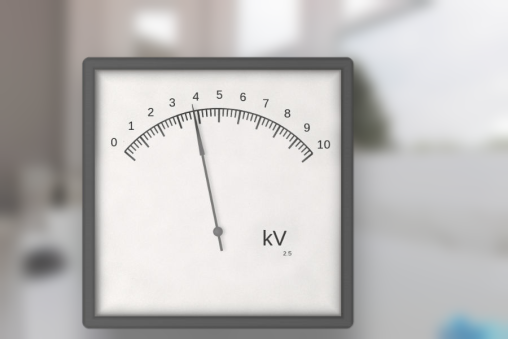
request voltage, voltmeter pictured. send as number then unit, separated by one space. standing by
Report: 3.8 kV
